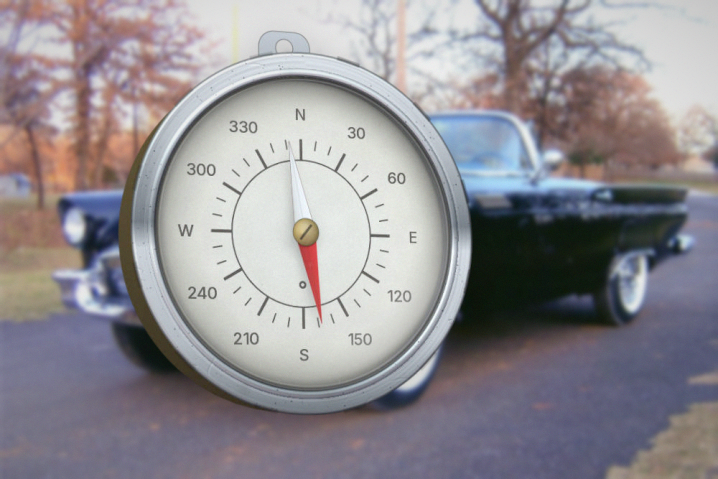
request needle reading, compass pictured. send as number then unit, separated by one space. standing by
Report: 170 °
